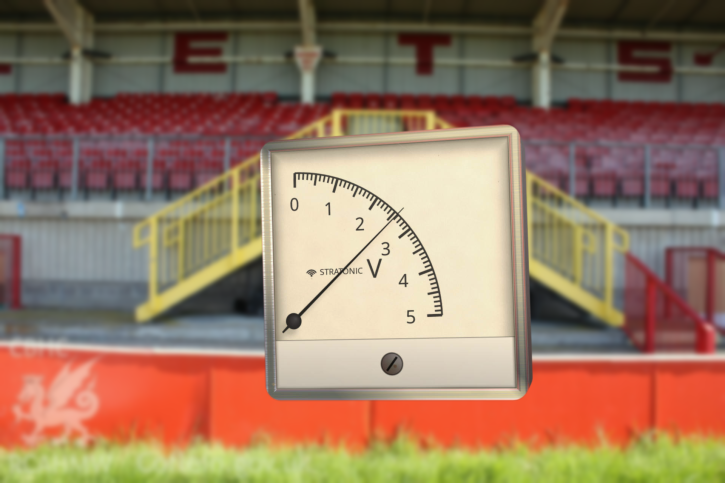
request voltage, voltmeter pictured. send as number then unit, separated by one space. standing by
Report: 2.6 V
